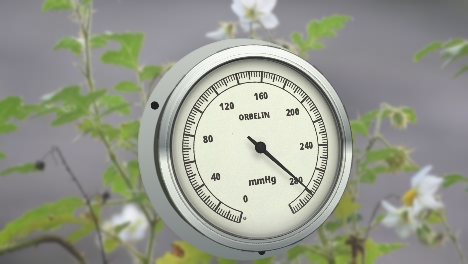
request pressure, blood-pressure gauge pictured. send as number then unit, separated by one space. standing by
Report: 280 mmHg
